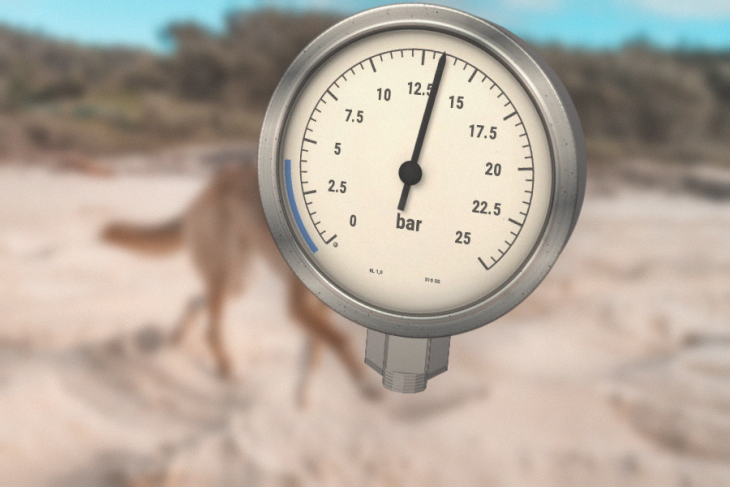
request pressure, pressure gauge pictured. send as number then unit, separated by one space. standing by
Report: 13.5 bar
